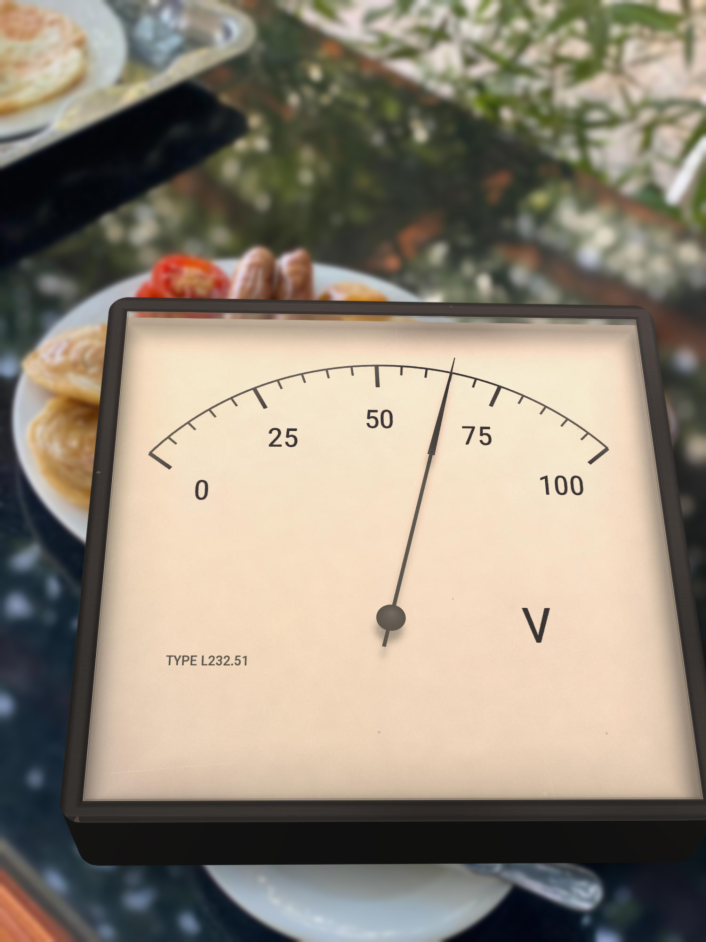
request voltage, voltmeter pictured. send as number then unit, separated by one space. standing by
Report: 65 V
